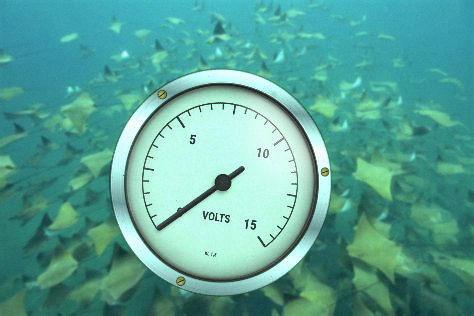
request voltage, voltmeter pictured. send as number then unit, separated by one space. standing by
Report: 0 V
